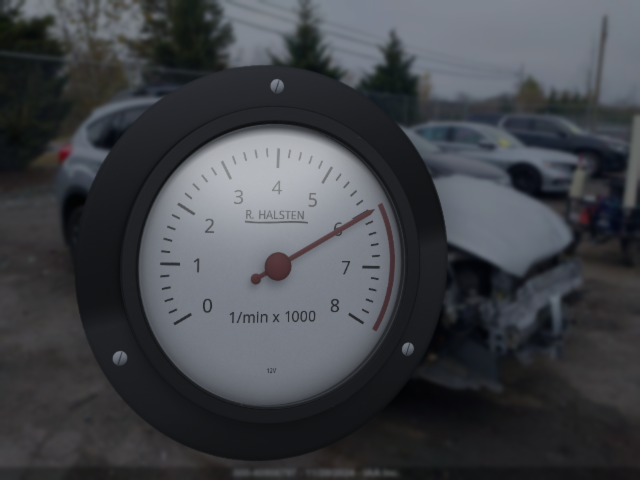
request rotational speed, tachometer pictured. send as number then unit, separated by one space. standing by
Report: 6000 rpm
